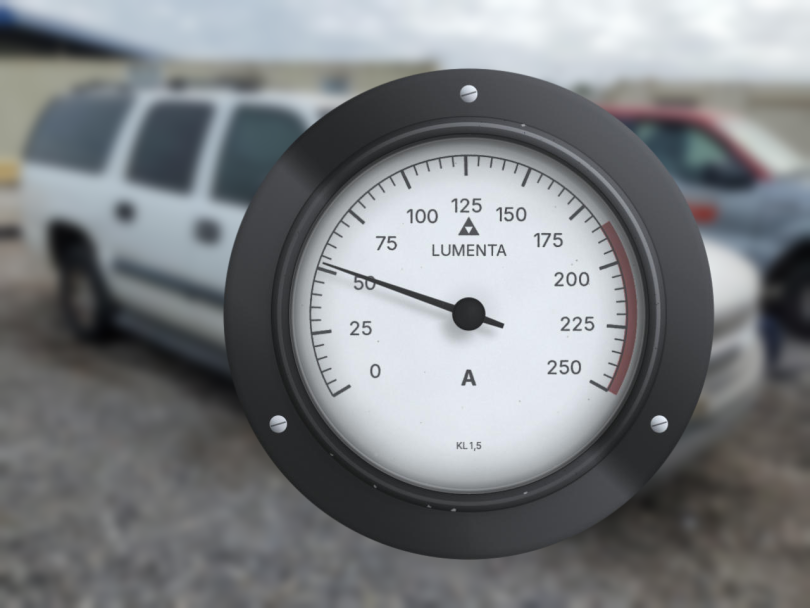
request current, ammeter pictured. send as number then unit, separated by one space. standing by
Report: 52.5 A
